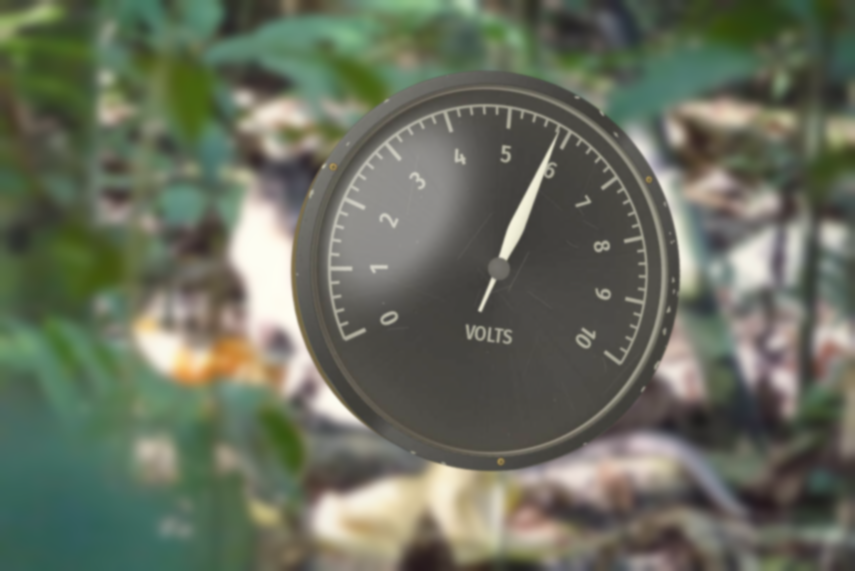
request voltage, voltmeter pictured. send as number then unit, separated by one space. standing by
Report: 5.8 V
